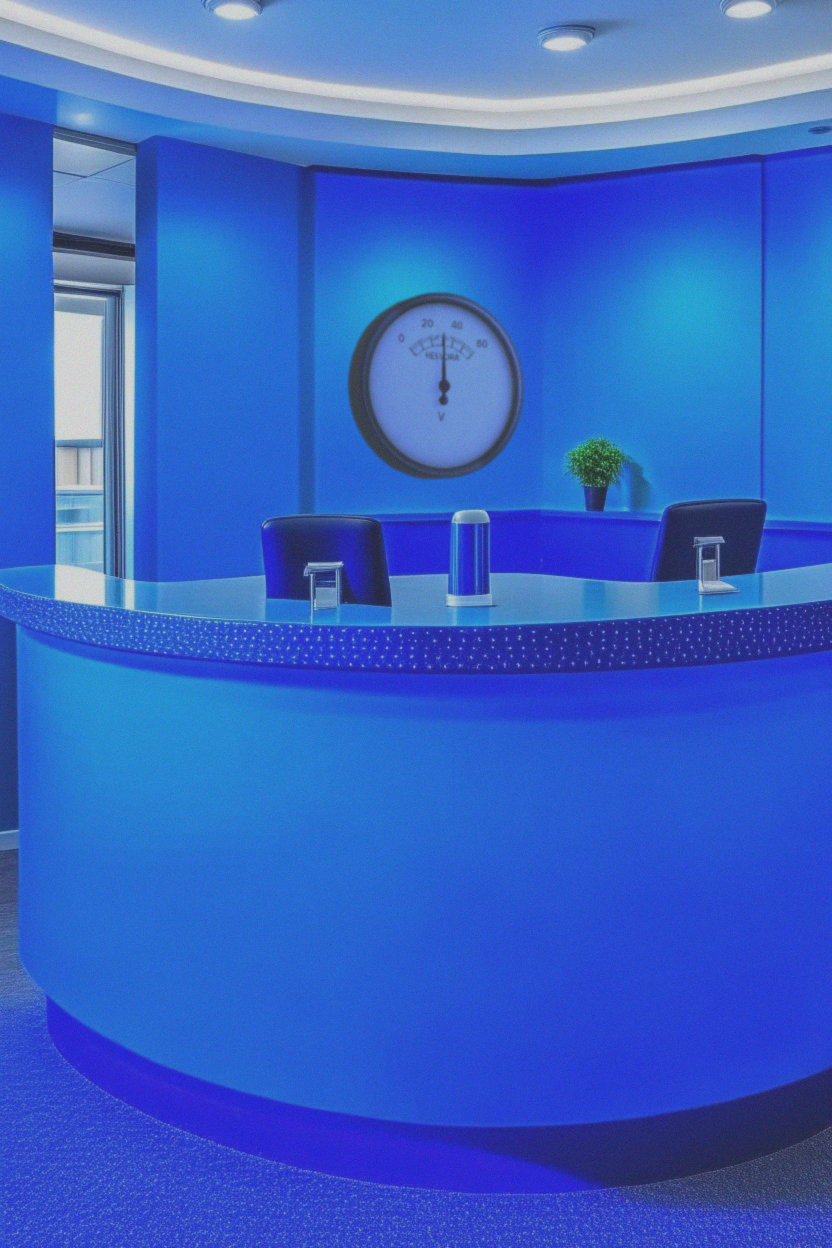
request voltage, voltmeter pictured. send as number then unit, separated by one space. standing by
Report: 30 V
